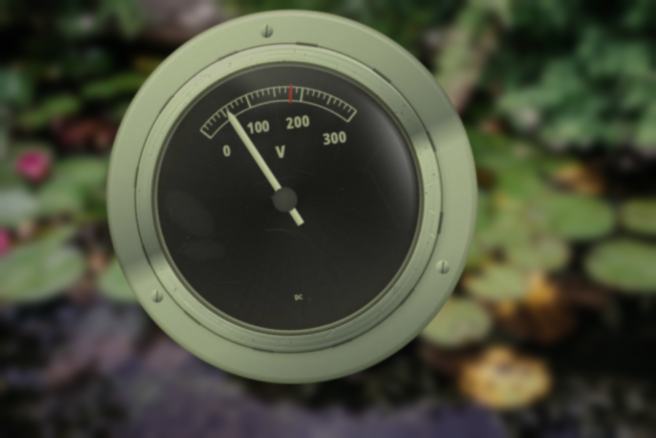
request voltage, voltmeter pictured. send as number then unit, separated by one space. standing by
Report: 60 V
